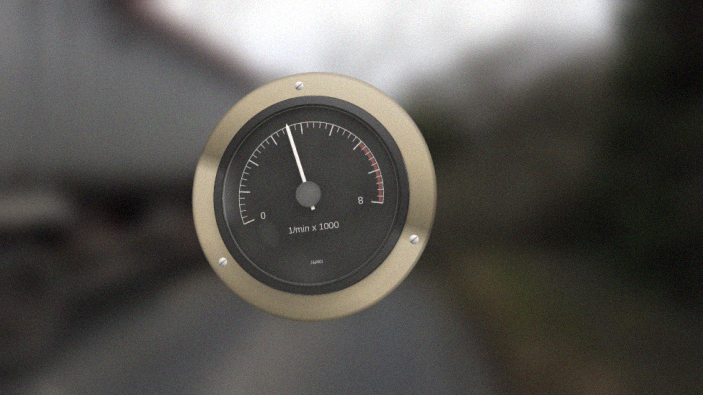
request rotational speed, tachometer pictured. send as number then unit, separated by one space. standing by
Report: 3600 rpm
